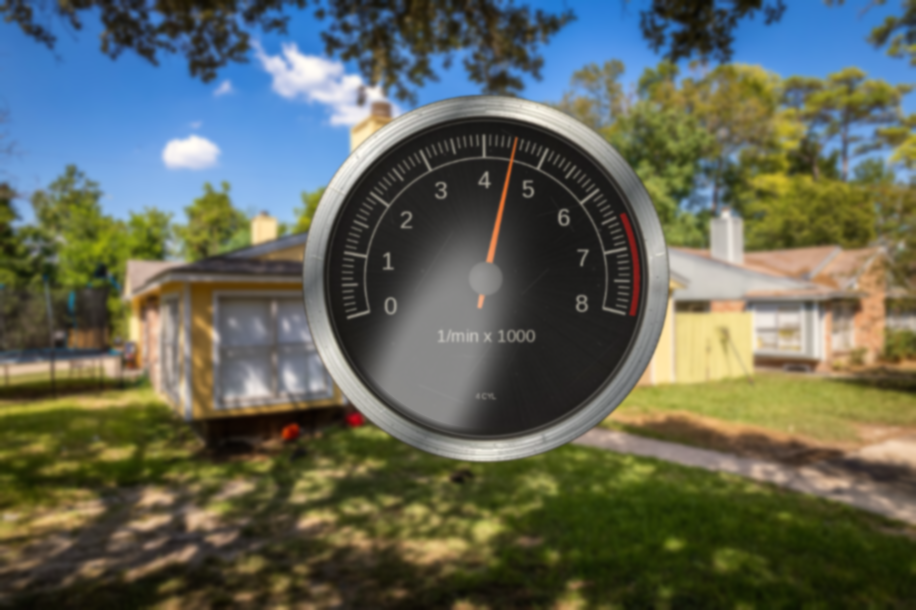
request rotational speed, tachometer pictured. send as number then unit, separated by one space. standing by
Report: 4500 rpm
